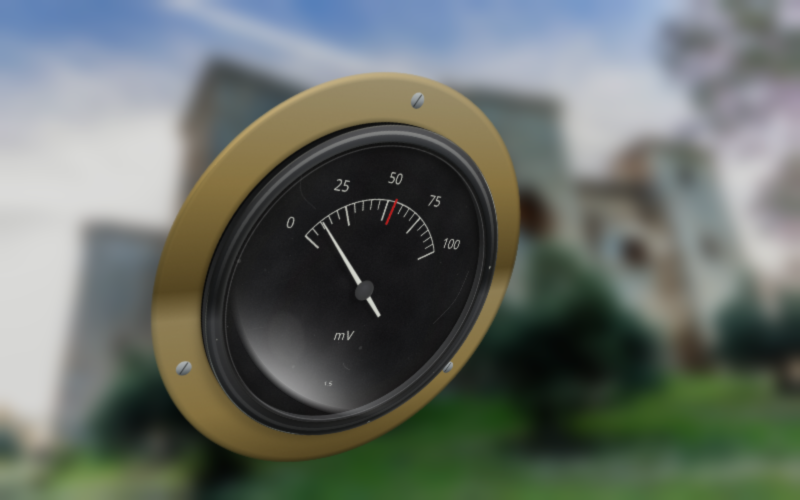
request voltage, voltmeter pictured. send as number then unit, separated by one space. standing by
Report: 10 mV
